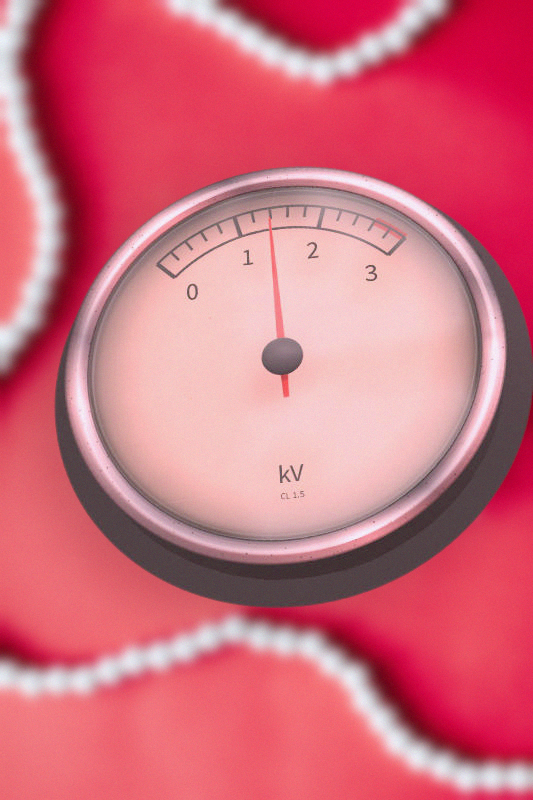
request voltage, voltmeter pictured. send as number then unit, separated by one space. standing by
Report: 1.4 kV
